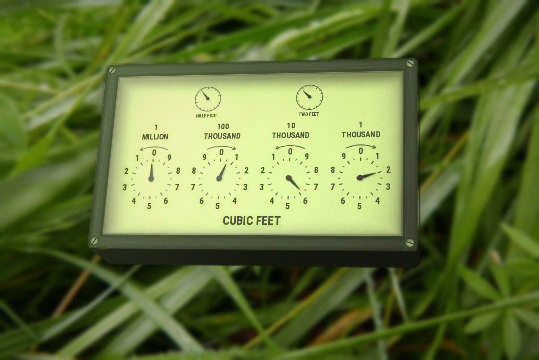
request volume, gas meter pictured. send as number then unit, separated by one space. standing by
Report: 6200 ft³
